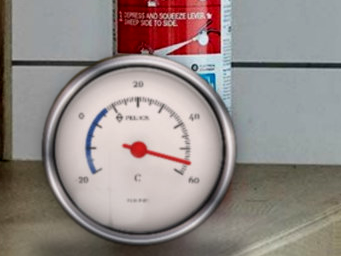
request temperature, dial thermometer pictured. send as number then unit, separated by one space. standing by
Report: 55 °C
